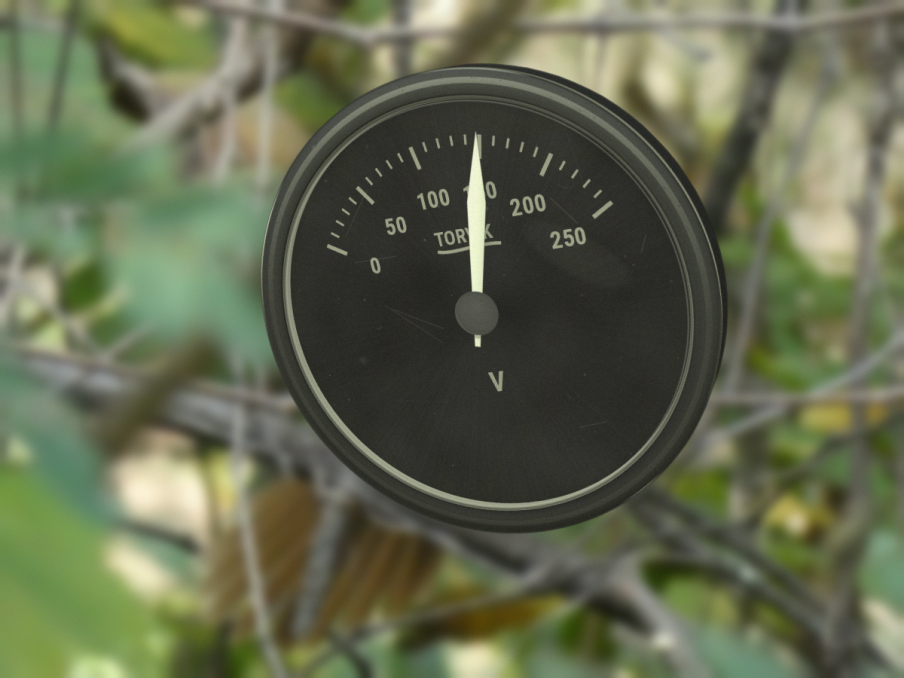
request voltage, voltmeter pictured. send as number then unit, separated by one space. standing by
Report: 150 V
